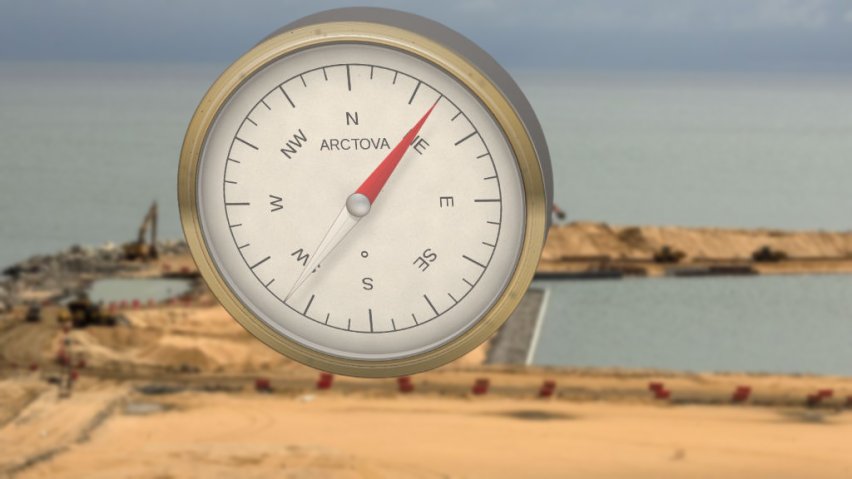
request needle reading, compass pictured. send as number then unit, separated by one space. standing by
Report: 40 °
